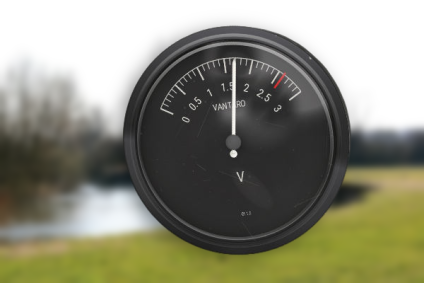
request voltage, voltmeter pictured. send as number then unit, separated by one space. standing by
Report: 1.7 V
